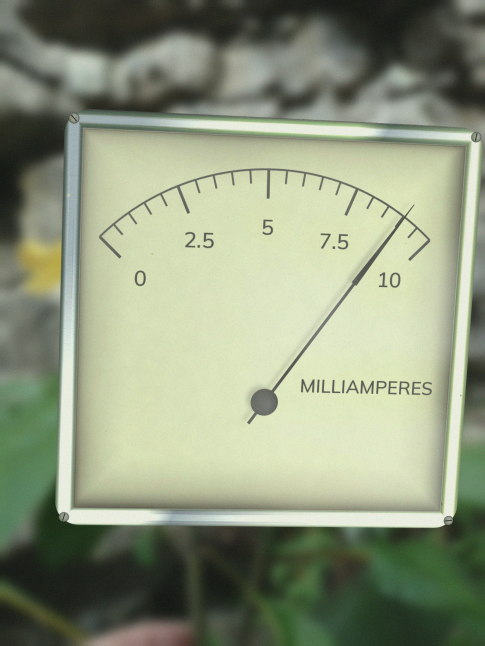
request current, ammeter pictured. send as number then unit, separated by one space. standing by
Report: 9 mA
